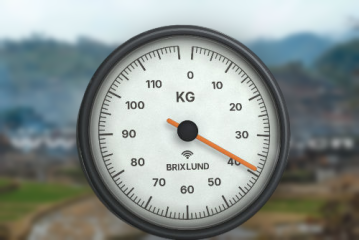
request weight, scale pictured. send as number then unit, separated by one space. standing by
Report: 39 kg
